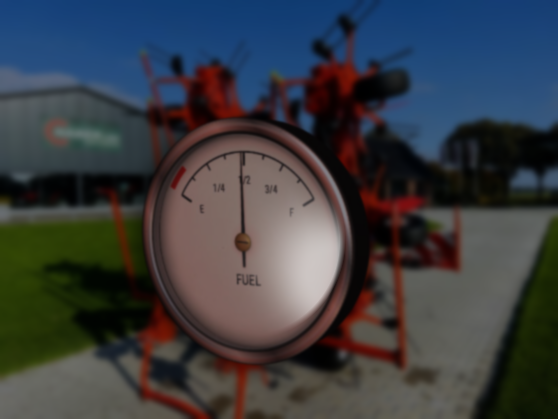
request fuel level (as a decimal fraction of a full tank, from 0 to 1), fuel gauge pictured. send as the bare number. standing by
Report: 0.5
